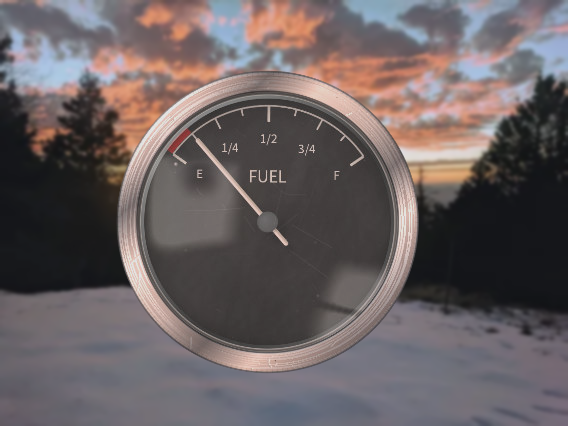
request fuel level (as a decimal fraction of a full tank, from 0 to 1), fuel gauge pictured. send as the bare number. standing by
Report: 0.125
